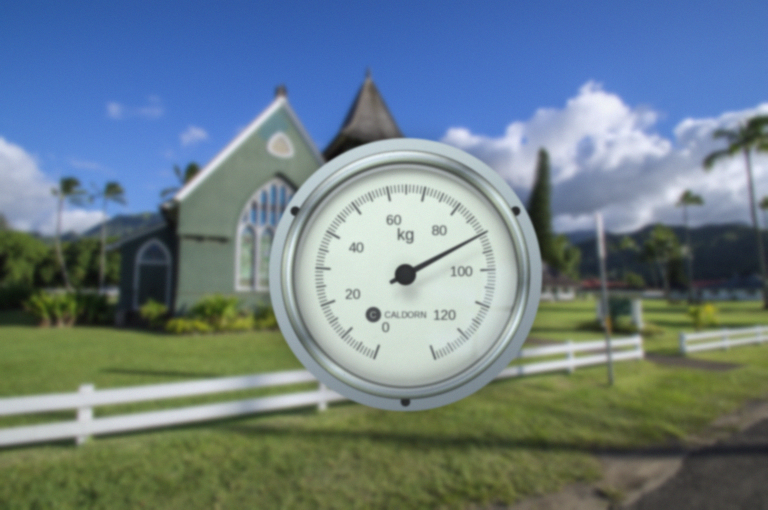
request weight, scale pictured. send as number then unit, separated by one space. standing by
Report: 90 kg
